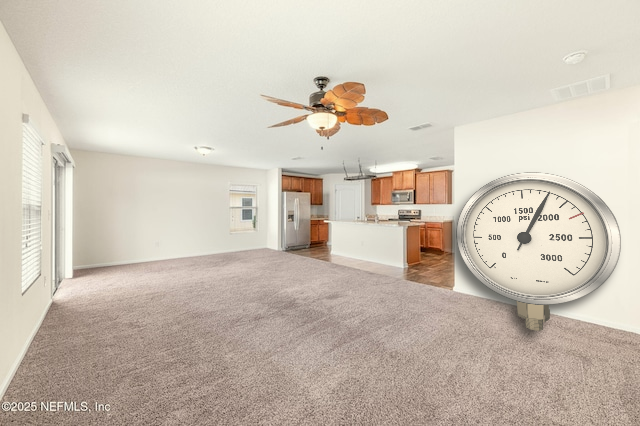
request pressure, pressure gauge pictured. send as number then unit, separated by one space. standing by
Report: 1800 psi
